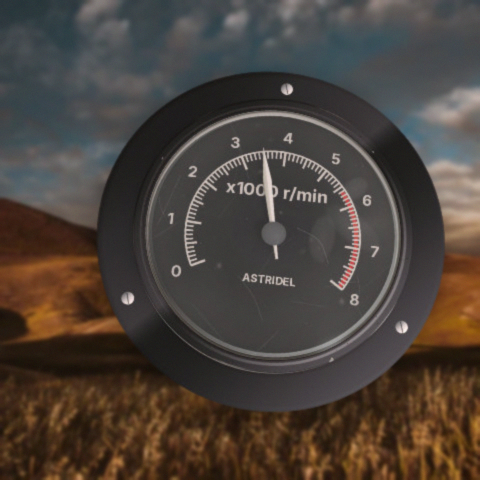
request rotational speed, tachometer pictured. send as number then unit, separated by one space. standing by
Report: 3500 rpm
